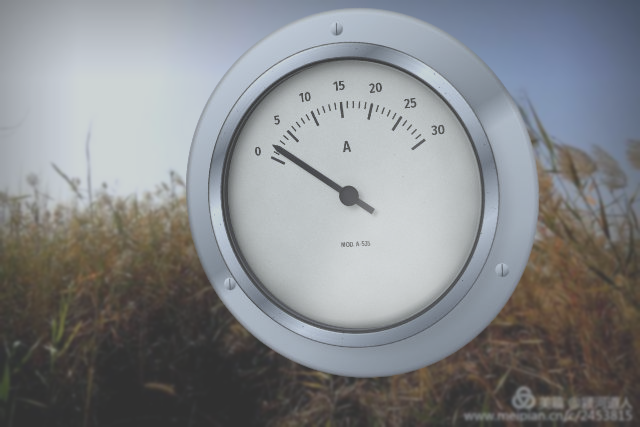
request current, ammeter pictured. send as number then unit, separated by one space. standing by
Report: 2 A
